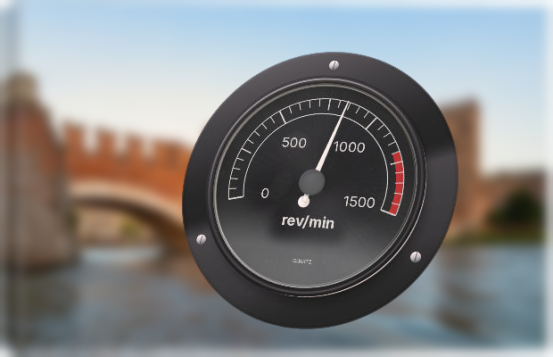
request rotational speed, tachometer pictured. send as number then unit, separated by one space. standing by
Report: 850 rpm
